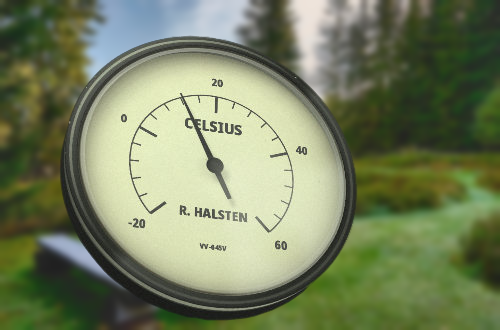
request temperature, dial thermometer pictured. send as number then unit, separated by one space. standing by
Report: 12 °C
